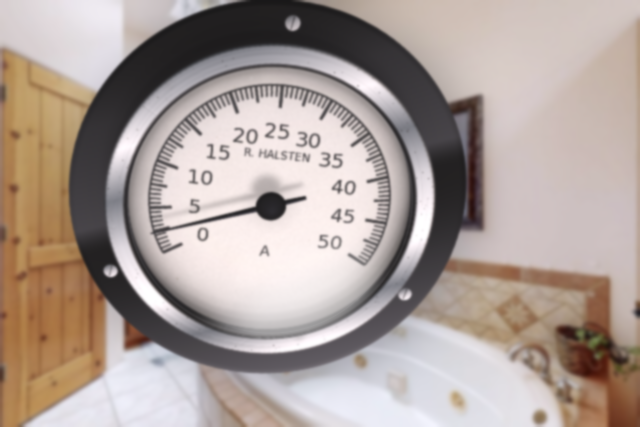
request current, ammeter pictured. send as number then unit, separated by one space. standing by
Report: 2.5 A
